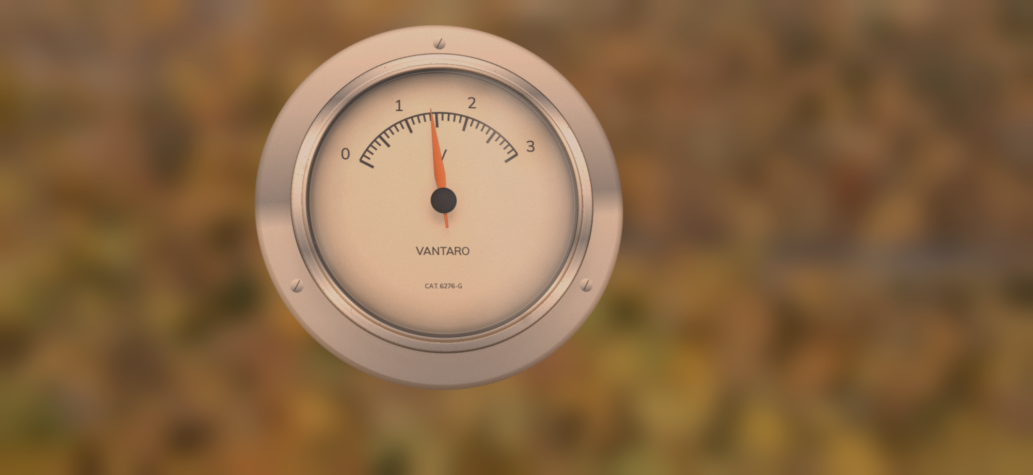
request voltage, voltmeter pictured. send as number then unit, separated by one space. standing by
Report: 1.4 V
